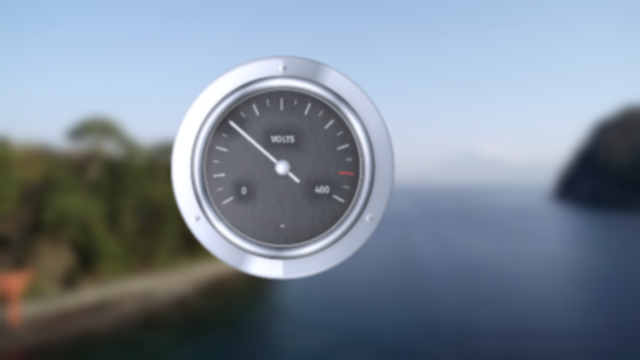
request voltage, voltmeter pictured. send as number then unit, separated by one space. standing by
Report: 120 V
